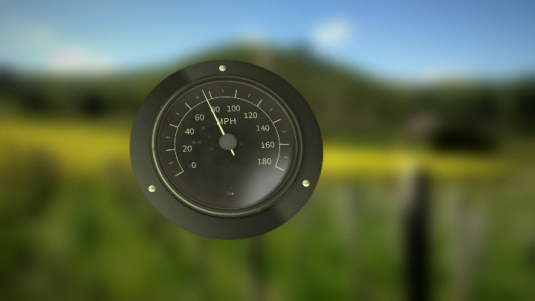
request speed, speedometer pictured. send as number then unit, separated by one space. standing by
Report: 75 mph
